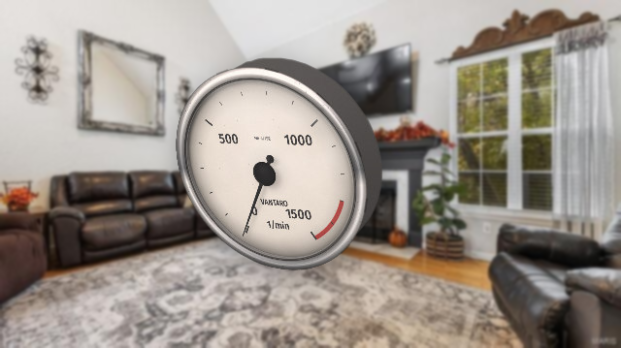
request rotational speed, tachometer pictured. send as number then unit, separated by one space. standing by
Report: 0 rpm
